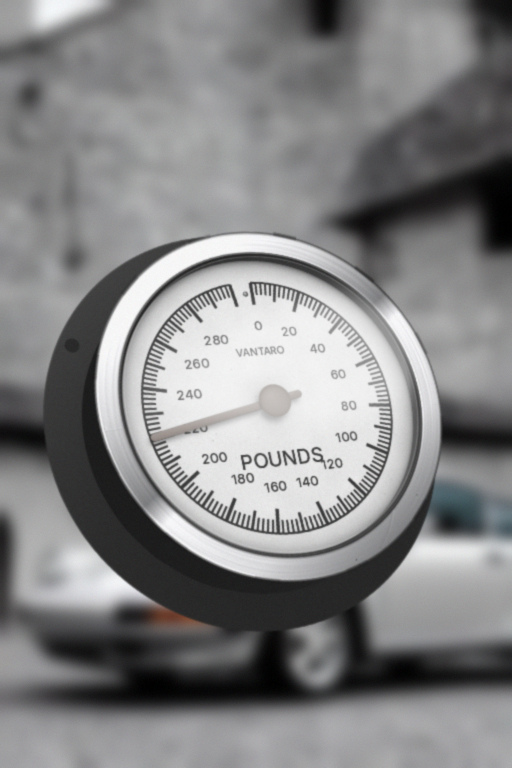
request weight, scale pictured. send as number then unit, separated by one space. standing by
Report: 220 lb
